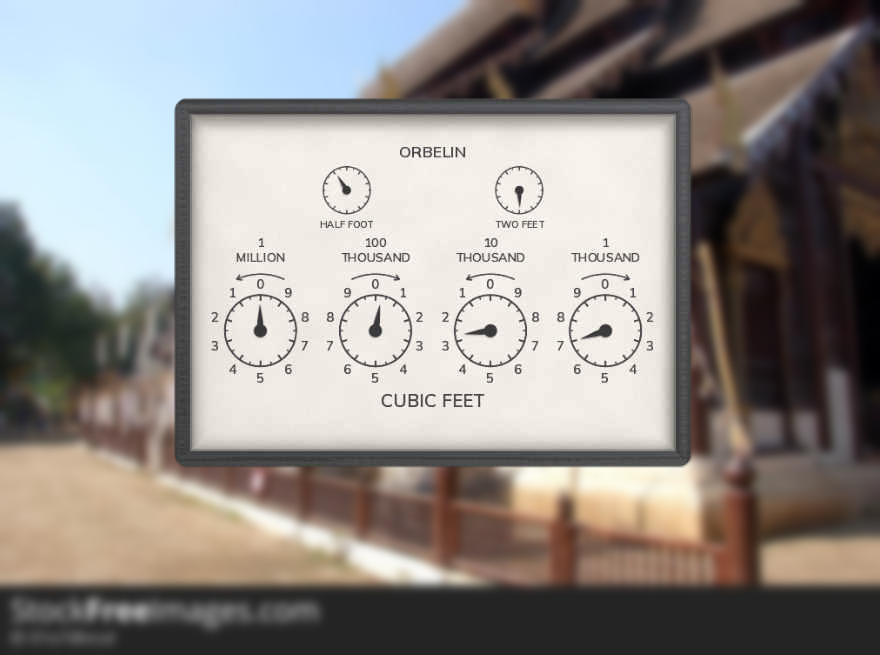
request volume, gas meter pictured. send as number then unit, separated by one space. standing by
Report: 2700 ft³
